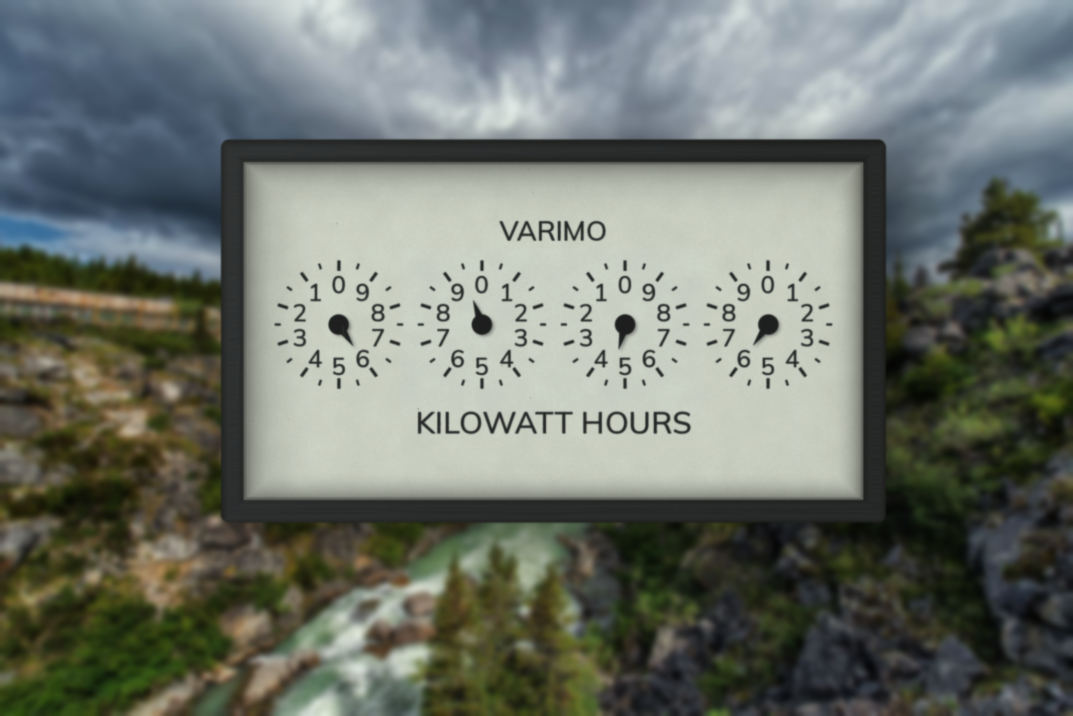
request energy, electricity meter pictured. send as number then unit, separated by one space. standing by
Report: 5946 kWh
